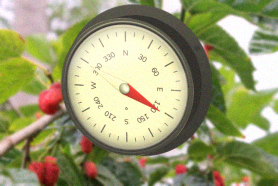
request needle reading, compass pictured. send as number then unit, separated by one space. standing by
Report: 120 °
